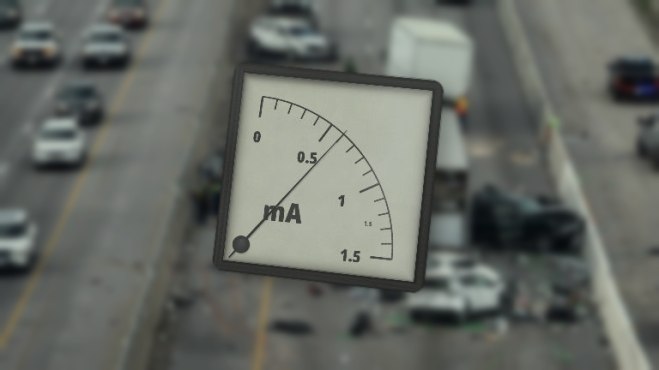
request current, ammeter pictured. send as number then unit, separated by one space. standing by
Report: 0.6 mA
